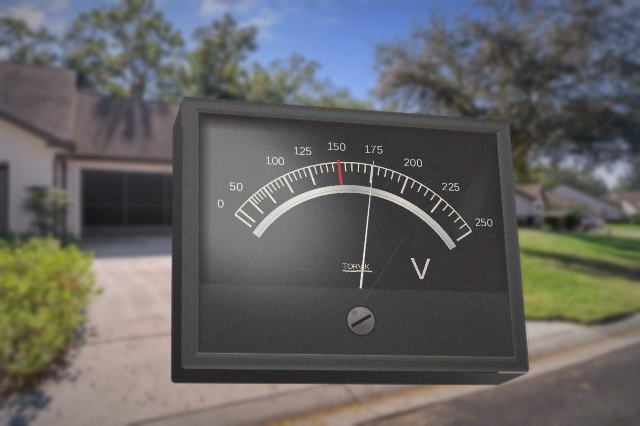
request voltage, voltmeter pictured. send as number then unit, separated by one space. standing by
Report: 175 V
